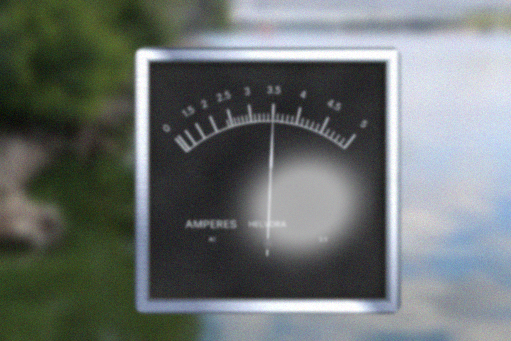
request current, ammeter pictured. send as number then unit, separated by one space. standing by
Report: 3.5 A
